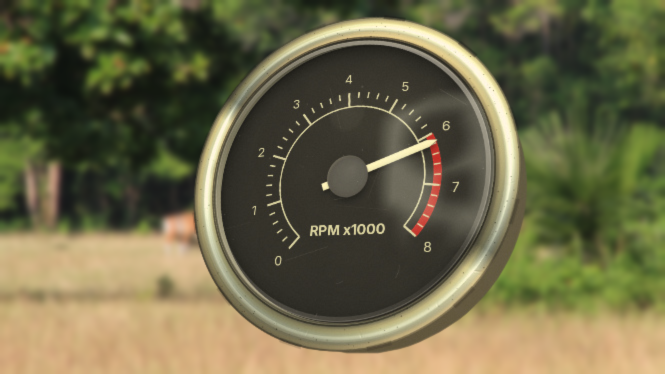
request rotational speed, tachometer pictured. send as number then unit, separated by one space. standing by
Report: 6200 rpm
